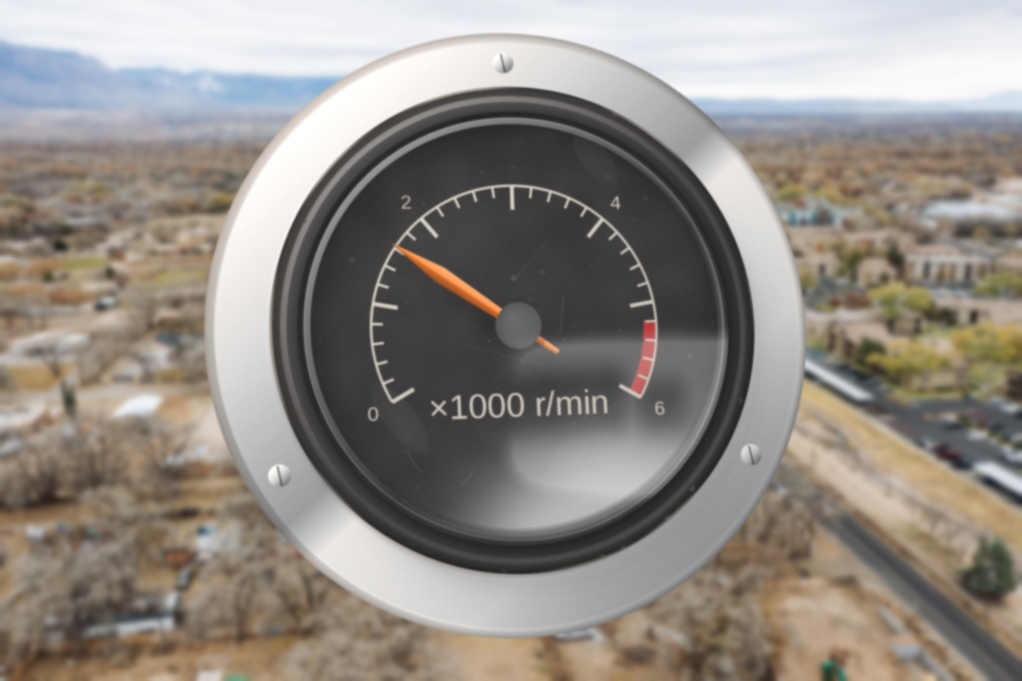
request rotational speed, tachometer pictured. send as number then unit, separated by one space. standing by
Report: 1600 rpm
